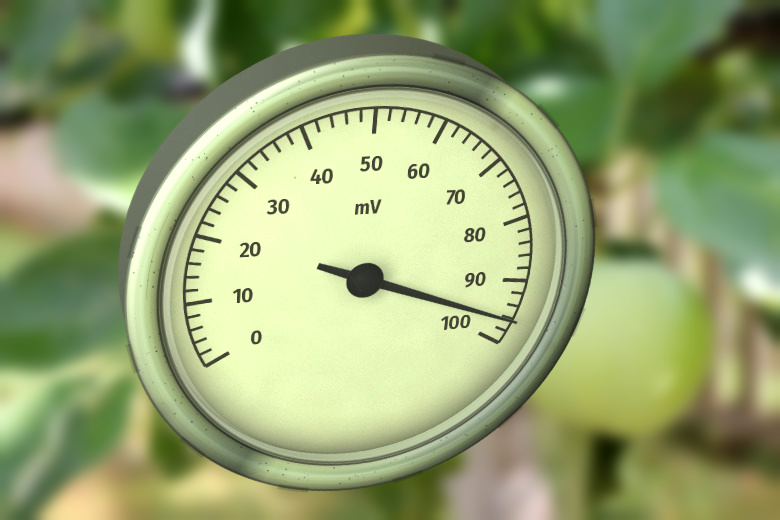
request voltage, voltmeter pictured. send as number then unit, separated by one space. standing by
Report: 96 mV
